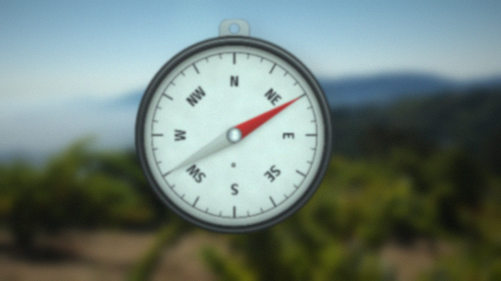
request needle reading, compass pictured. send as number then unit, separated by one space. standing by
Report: 60 °
